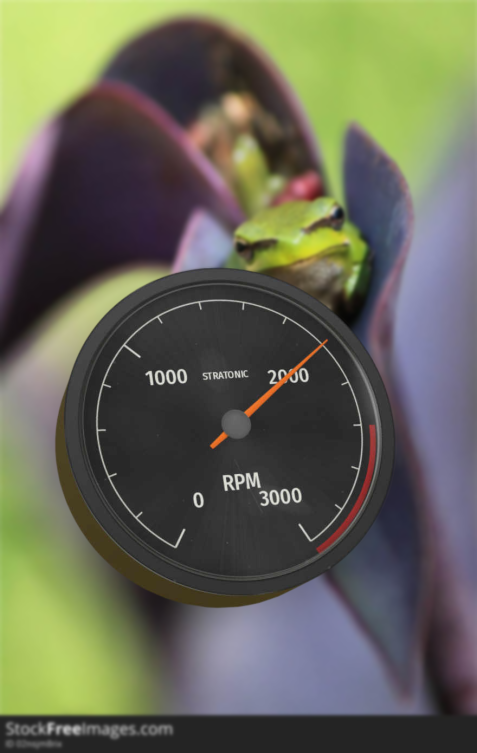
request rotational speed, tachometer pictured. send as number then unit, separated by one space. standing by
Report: 2000 rpm
